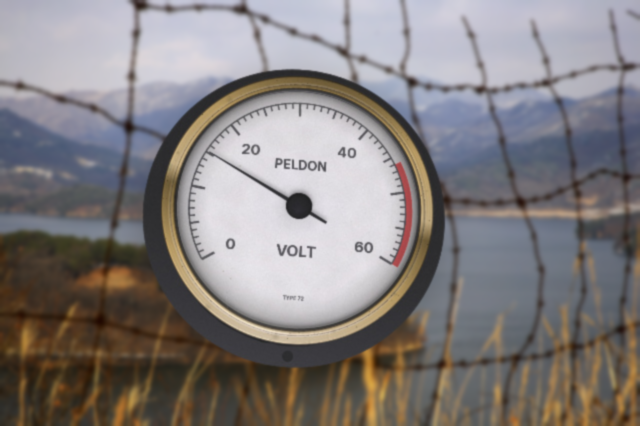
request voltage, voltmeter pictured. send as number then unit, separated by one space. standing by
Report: 15 V
